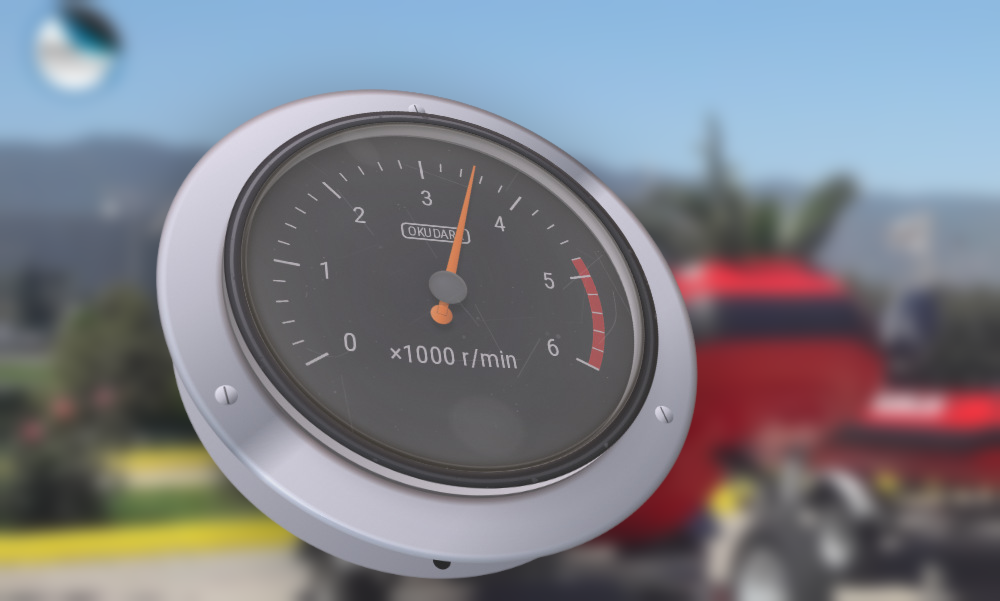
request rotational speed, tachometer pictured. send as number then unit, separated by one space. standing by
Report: 3500 rpm
